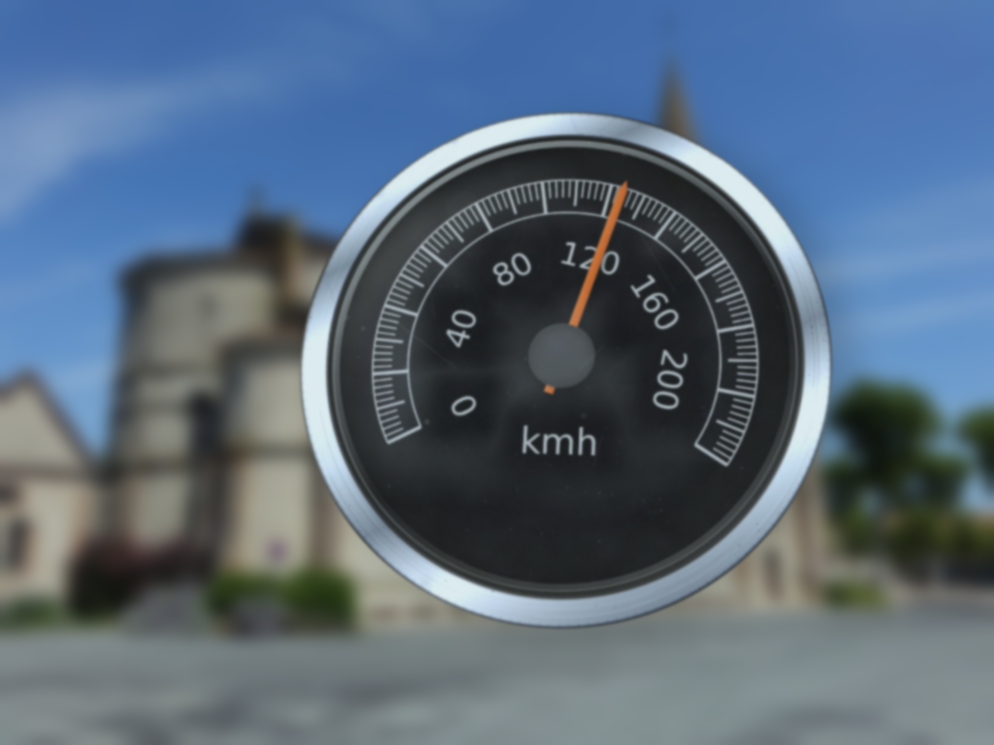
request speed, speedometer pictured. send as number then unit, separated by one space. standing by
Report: 124 km/h
